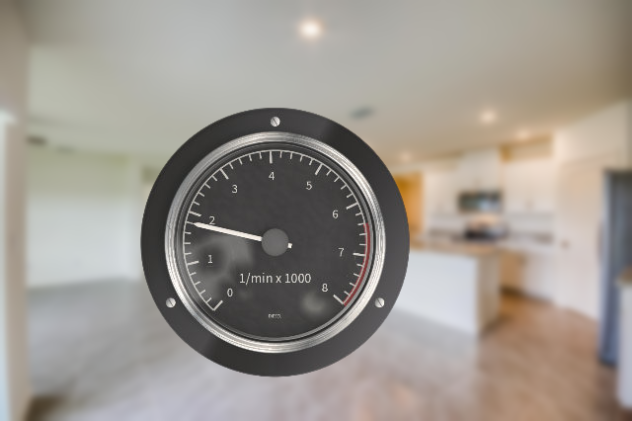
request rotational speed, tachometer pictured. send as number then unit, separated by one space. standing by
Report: 1800 rpm
